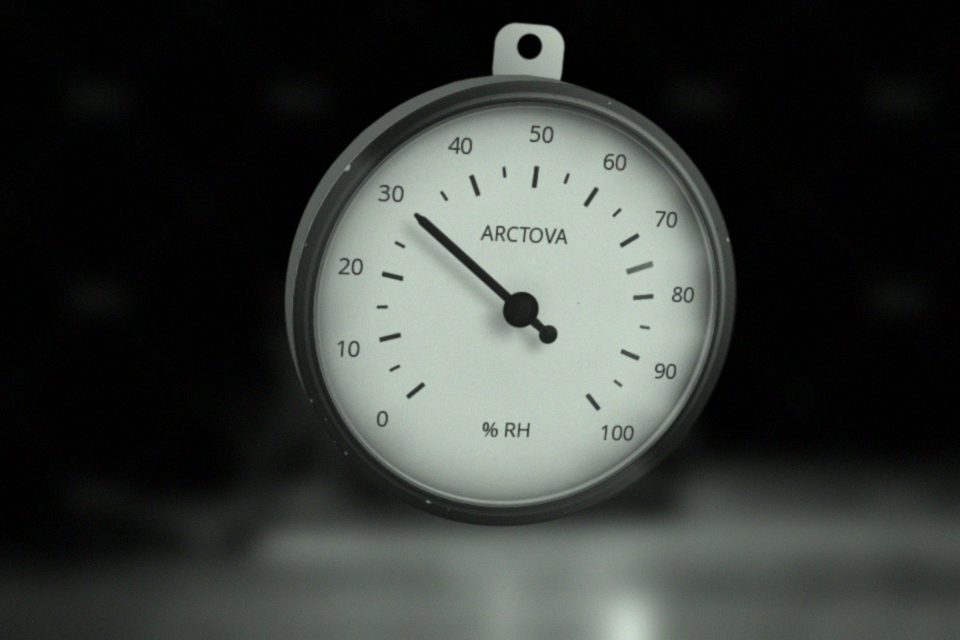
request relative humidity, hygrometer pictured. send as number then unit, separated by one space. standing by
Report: 30 %
